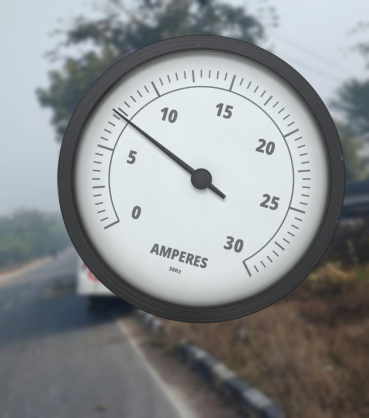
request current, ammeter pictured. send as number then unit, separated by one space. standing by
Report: 7.25 A
